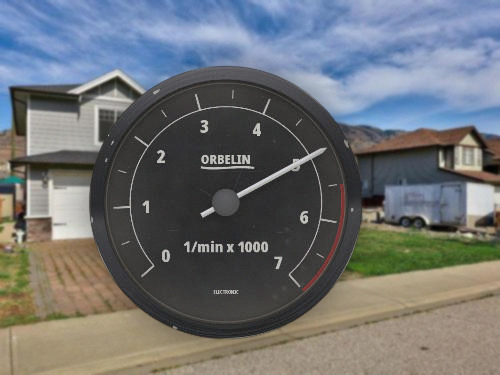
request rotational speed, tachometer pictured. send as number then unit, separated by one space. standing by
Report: 5000 rpm
